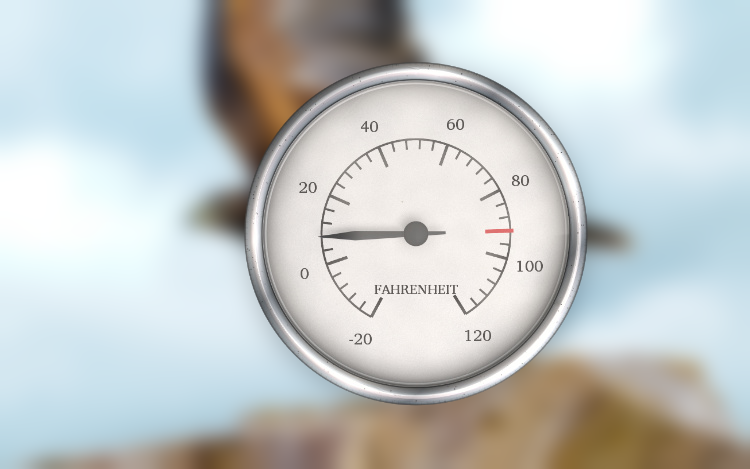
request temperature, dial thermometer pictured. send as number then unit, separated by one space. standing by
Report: 8 °F
